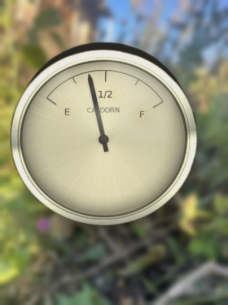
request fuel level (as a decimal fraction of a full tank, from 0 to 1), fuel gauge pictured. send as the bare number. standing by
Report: 0.375
